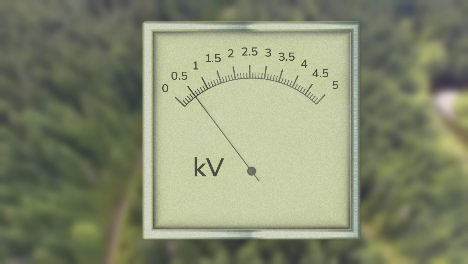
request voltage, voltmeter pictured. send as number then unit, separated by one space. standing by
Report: 0.5 kV
